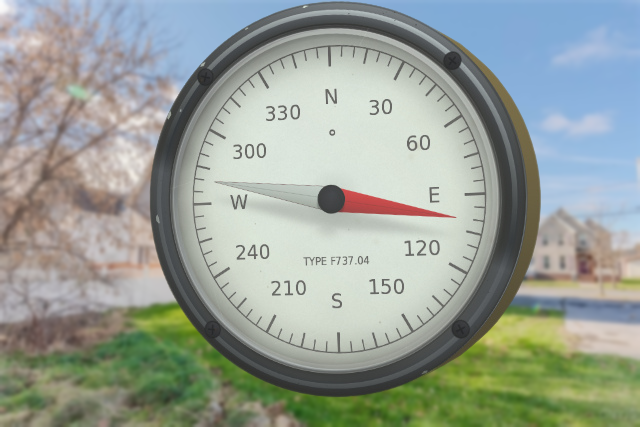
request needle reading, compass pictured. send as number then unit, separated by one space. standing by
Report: 100 °
